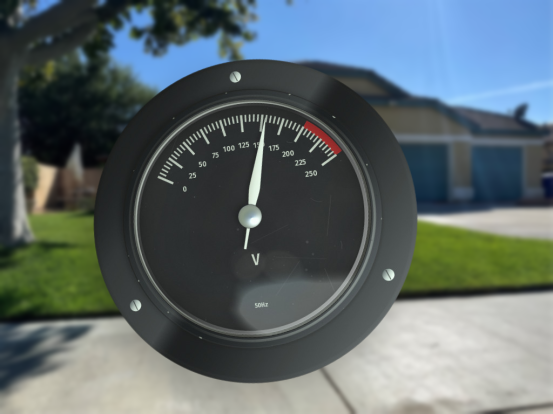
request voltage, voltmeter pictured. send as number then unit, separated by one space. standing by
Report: 155 V
